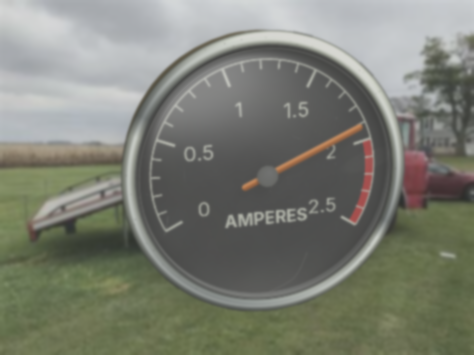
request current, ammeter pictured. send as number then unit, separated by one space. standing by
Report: 1.9 A
